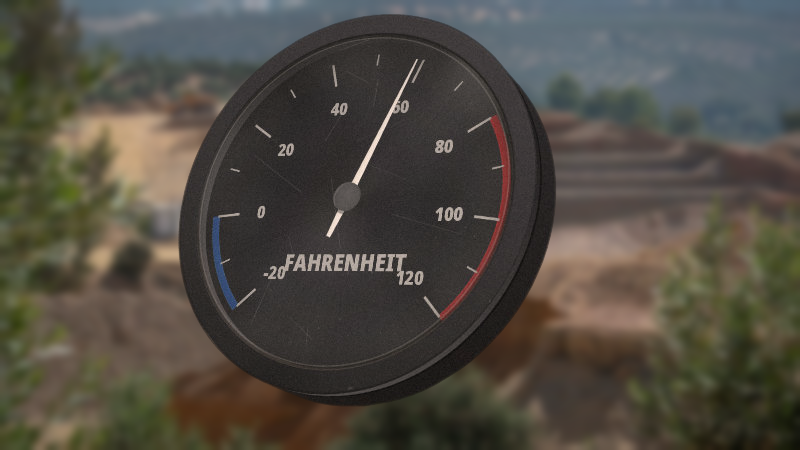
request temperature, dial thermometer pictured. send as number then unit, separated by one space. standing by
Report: 60 °F
